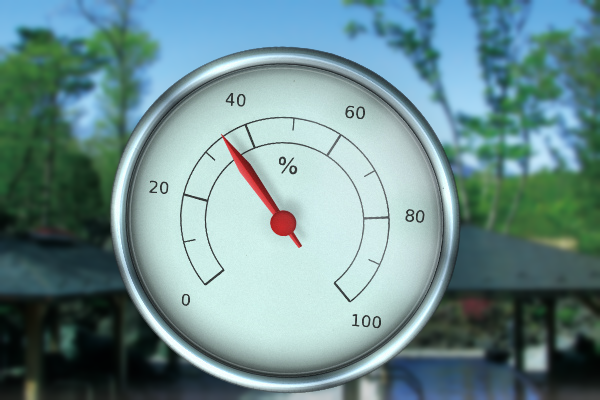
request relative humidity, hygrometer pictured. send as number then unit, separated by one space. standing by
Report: 35 %
